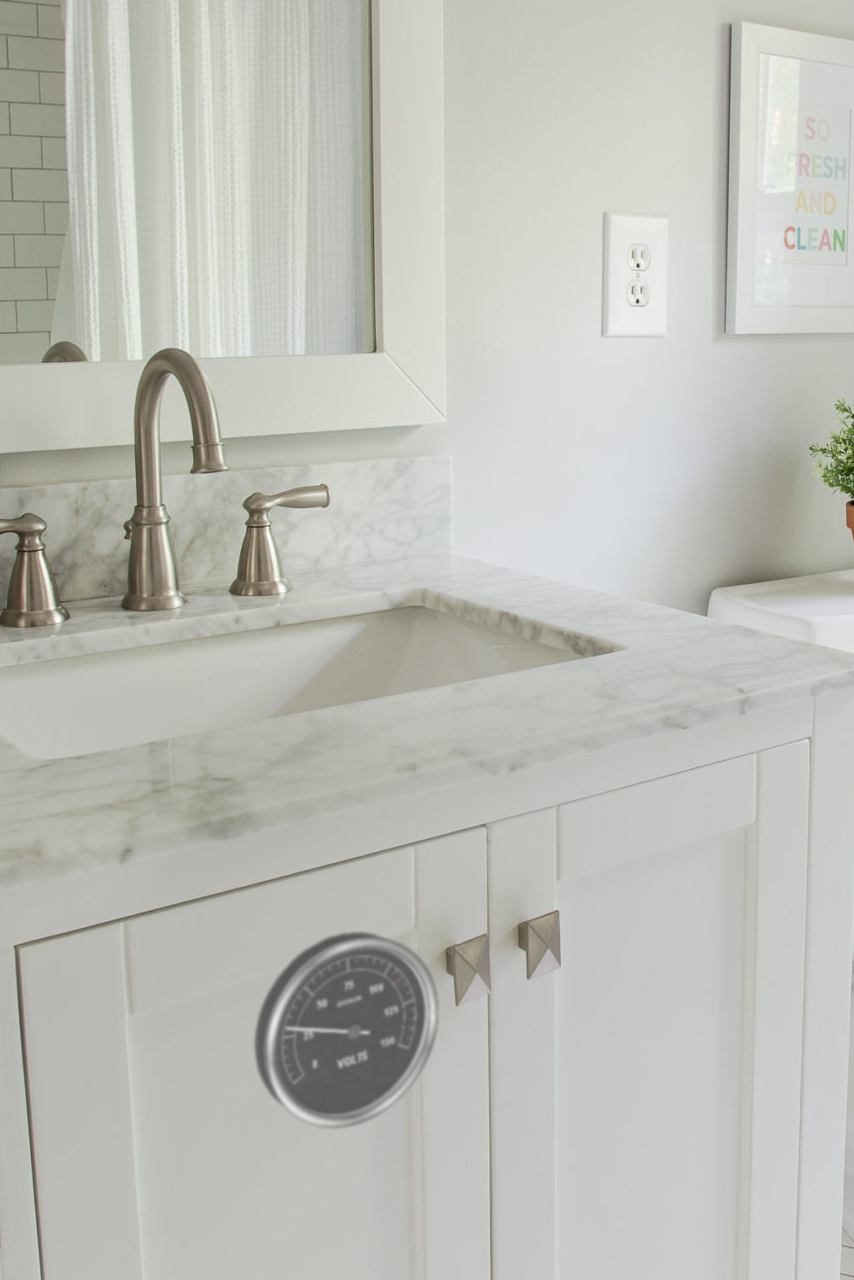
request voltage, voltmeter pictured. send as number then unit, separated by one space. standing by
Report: 30 V
